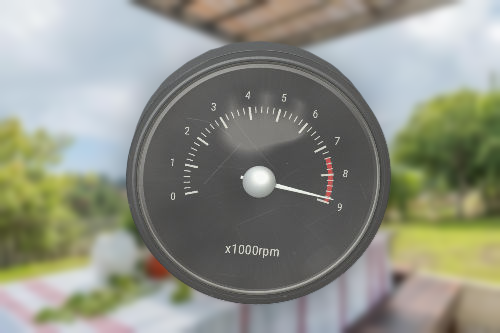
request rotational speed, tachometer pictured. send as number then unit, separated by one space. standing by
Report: 8800 rpm
